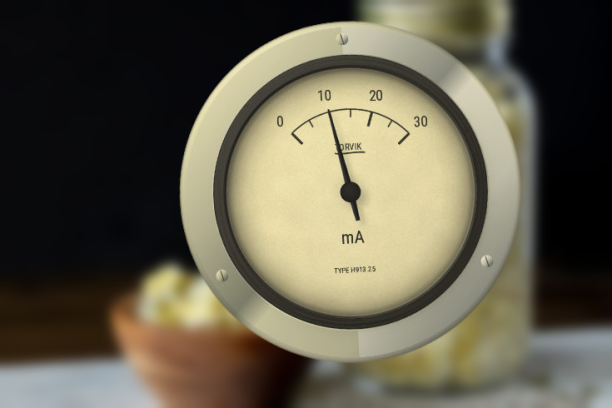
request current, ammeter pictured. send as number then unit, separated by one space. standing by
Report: 10 mA
